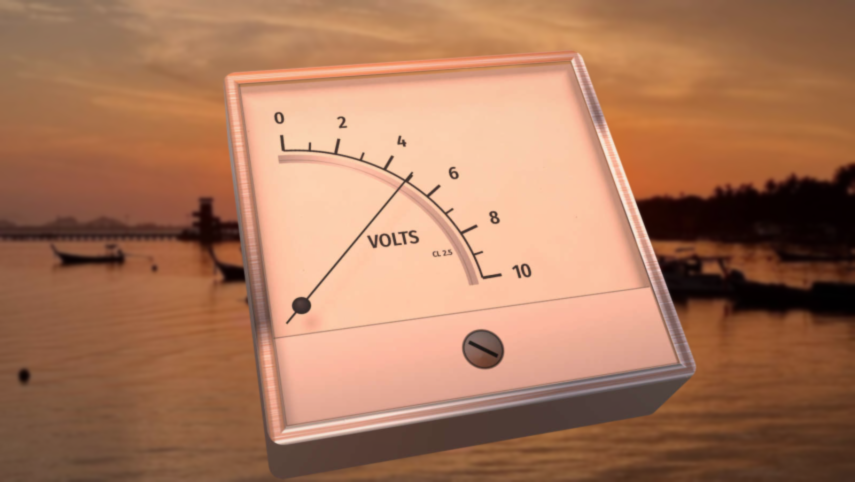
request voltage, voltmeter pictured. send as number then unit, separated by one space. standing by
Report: 5 V
